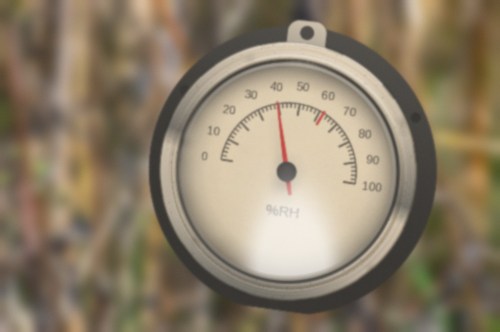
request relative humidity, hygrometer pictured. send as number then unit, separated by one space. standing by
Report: 40 %
